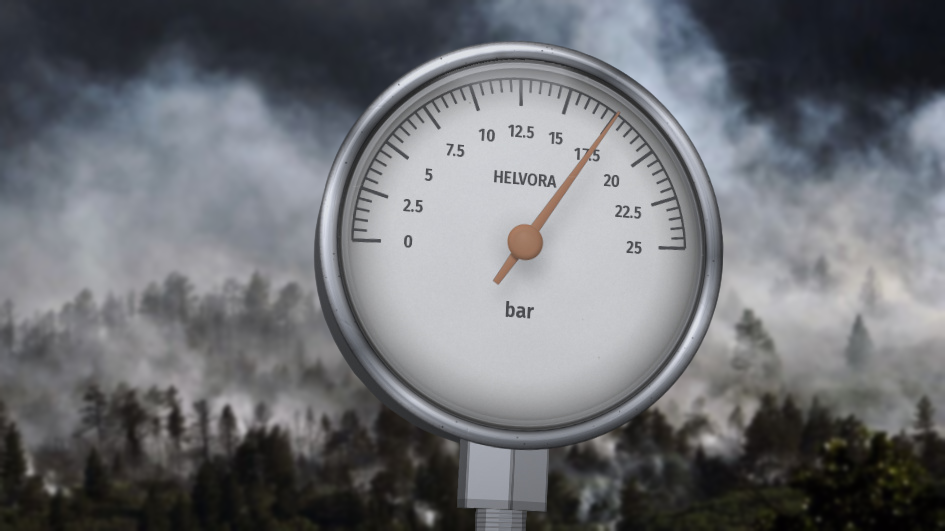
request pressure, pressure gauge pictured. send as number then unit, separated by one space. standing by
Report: 17.5 bar
